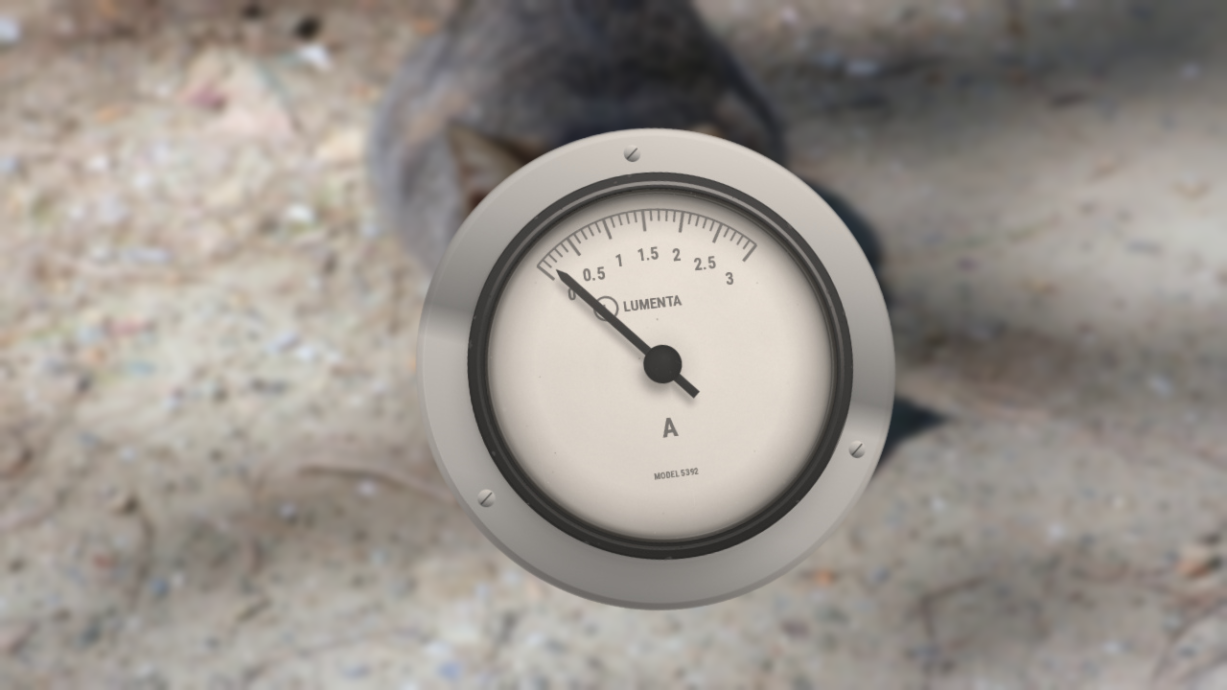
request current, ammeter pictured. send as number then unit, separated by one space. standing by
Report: 0.1 A
